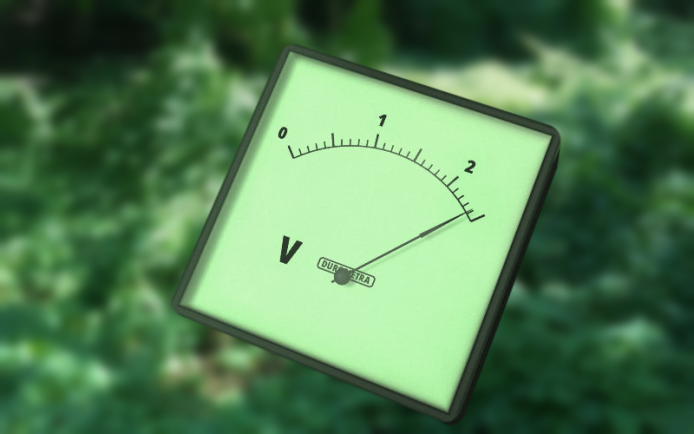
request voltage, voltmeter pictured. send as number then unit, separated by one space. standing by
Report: 2.4 V
